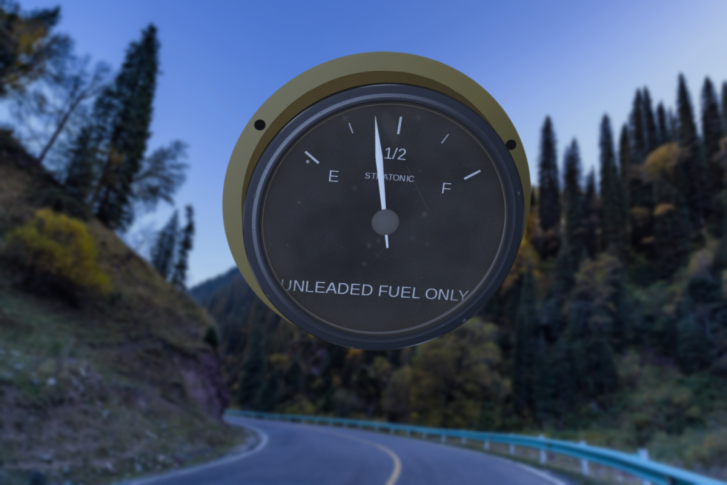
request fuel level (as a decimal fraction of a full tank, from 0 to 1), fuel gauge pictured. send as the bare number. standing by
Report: 0.375
